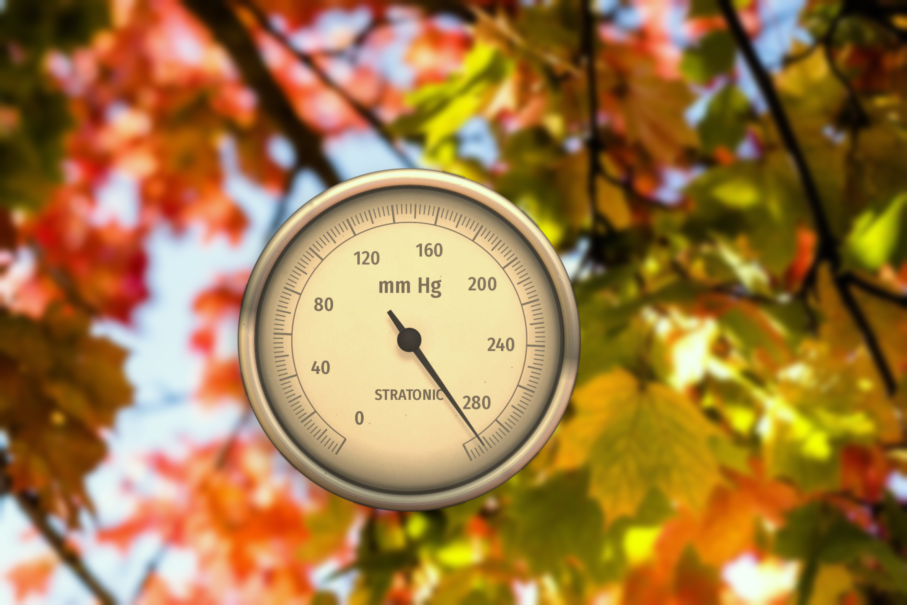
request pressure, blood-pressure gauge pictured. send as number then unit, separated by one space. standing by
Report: 292 mmHg
